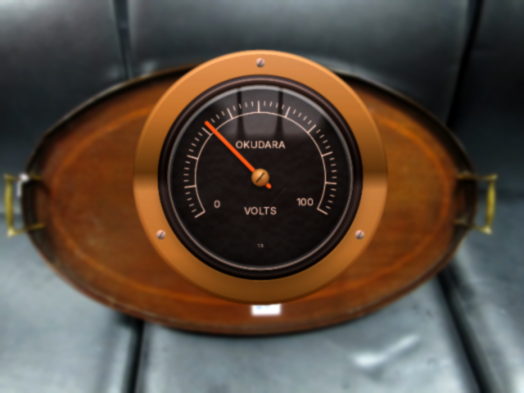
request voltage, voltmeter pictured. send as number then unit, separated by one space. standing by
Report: 32 V
